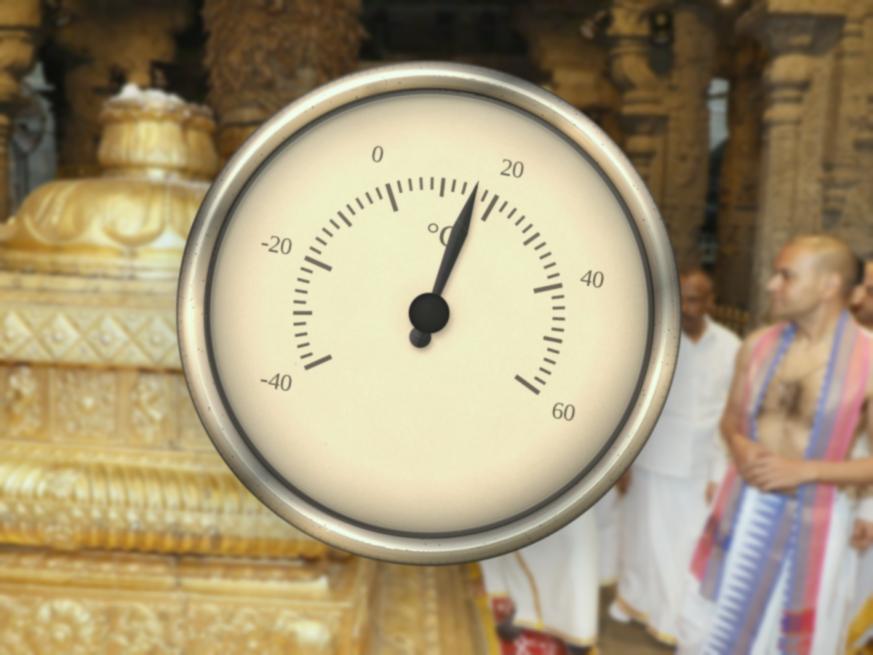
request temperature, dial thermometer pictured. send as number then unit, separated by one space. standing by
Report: 16 °C
